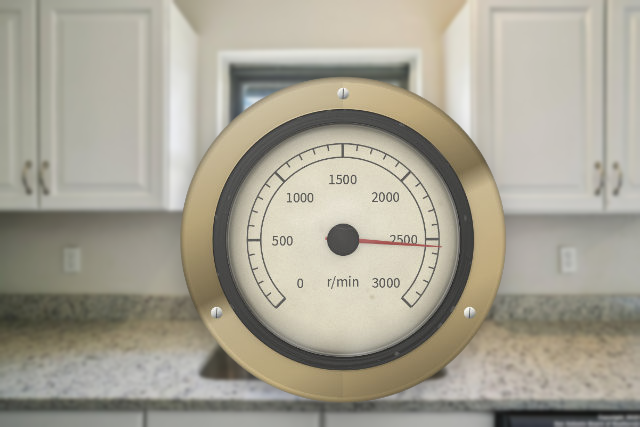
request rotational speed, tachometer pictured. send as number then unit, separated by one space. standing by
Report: 2550 rpm
